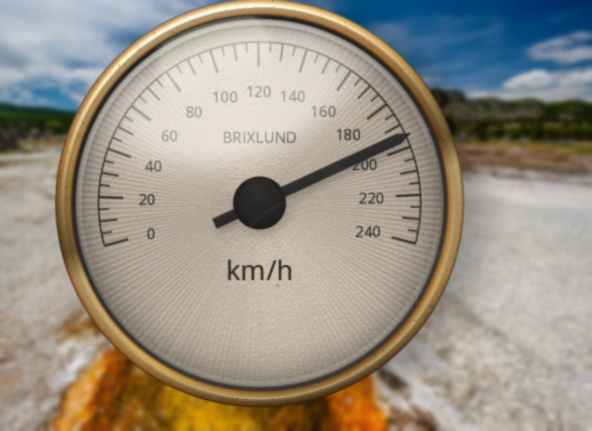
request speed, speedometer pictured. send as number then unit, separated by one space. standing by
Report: 195 km/h
